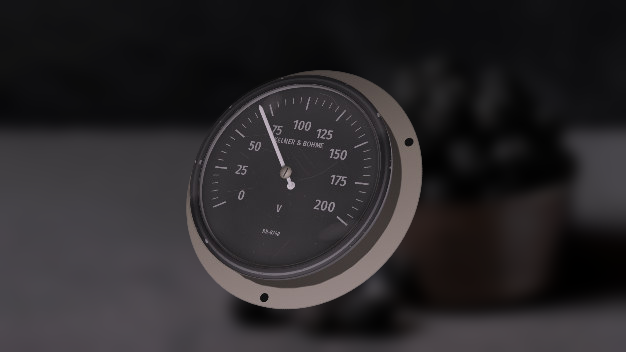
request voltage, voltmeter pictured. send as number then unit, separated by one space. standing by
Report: 70 V
